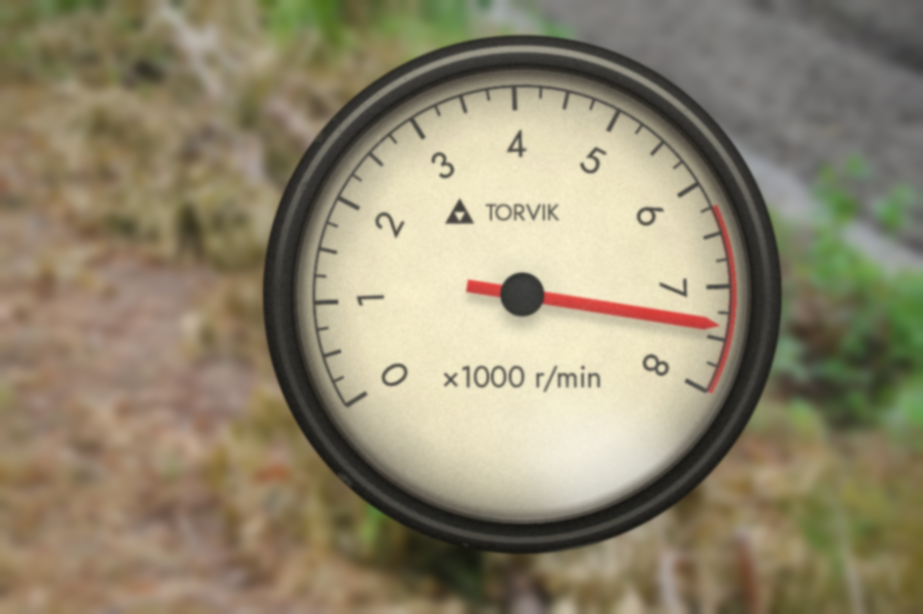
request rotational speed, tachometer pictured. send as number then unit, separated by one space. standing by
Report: 7375 rpm
